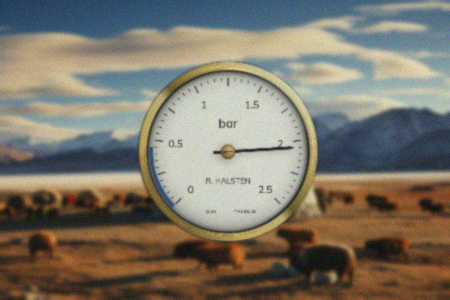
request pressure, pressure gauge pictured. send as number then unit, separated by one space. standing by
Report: 2.05 bar
